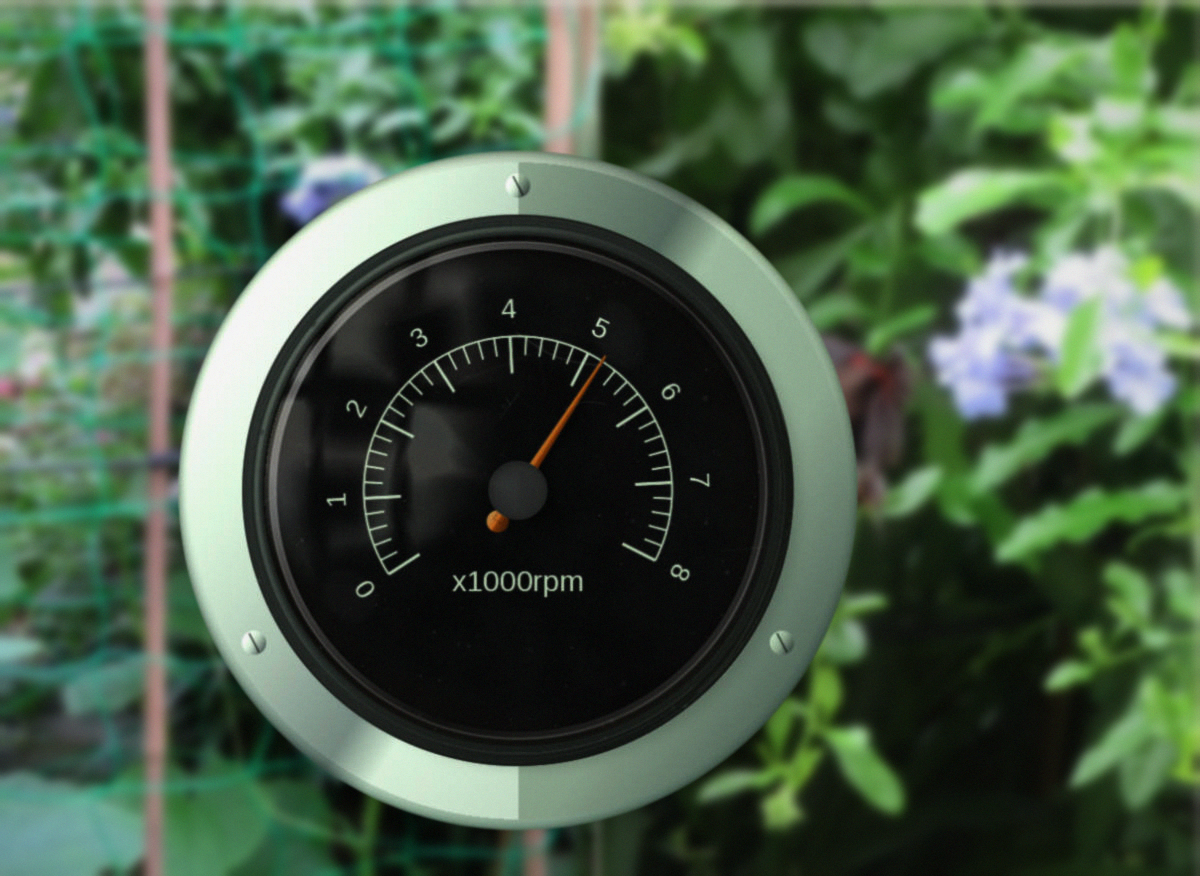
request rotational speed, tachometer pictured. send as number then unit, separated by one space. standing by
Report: 5200 rpm
